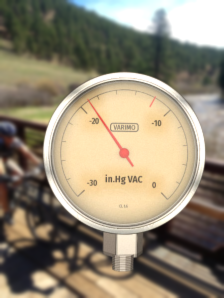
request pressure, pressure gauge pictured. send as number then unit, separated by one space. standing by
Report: -19 inHg
